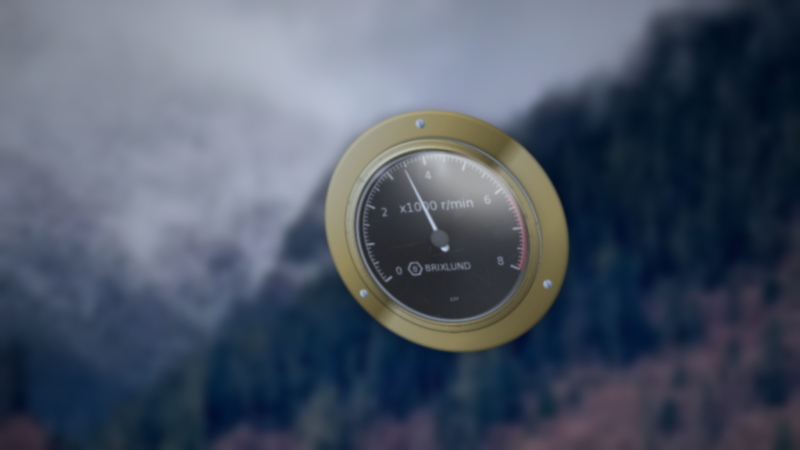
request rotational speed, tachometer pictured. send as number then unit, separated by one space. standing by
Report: 3500 rpm
